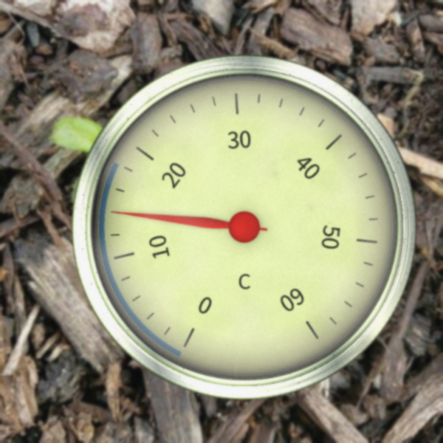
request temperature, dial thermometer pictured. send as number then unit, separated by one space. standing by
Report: 14 °C
